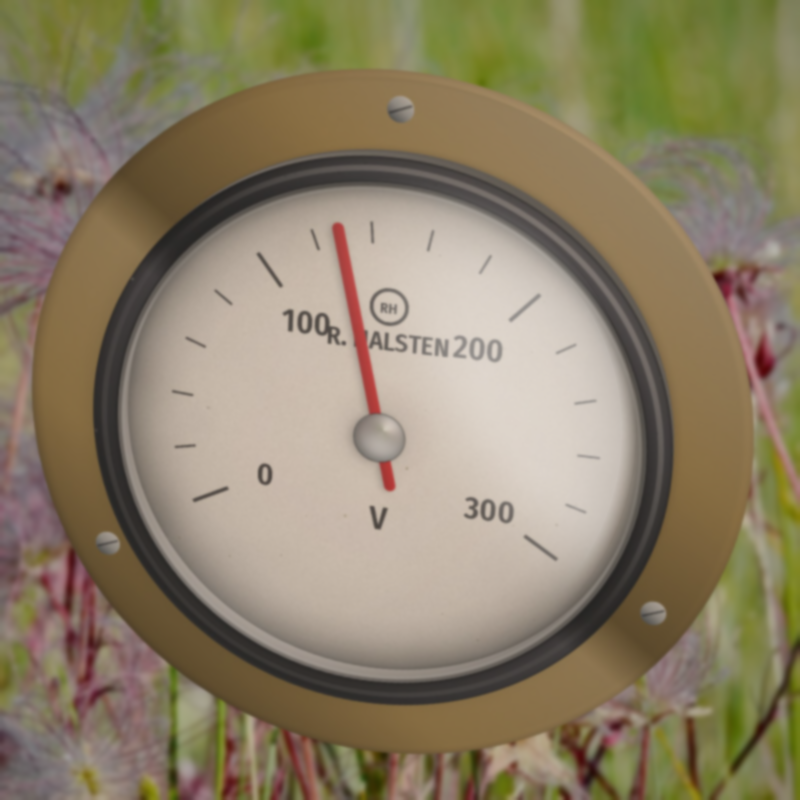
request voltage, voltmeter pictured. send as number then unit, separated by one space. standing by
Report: 130 V
